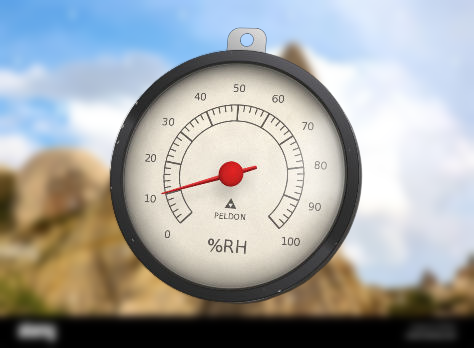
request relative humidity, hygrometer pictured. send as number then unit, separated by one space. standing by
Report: 10 %
